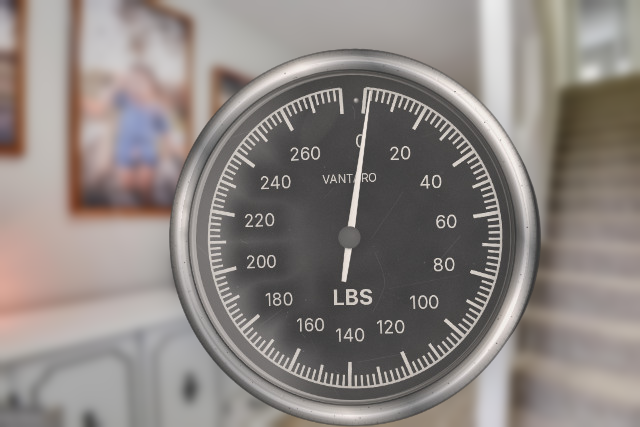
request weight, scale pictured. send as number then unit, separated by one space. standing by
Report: 2 lb
